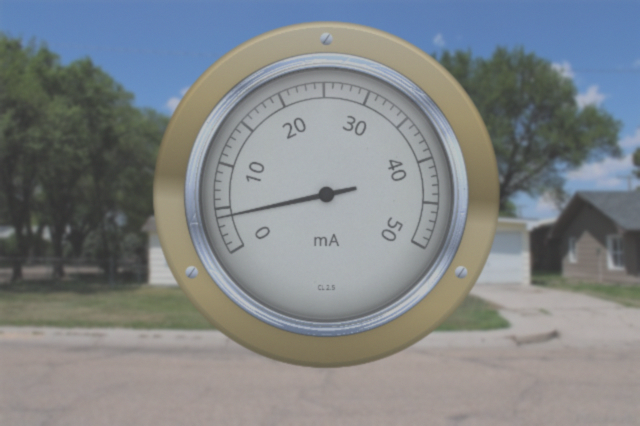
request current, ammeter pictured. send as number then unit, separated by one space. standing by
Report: 4 mA
